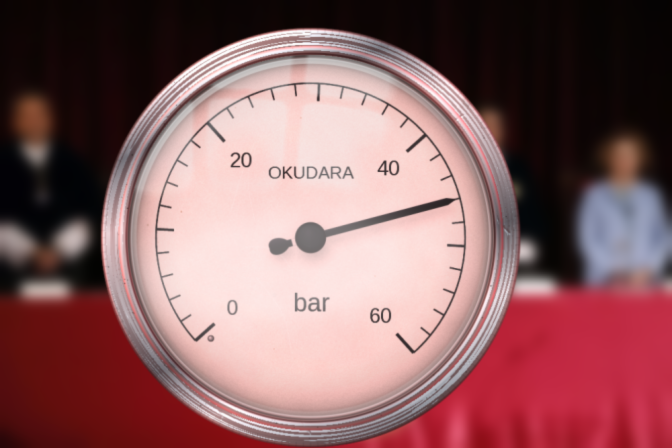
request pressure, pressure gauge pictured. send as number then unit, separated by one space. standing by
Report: 46 bar
